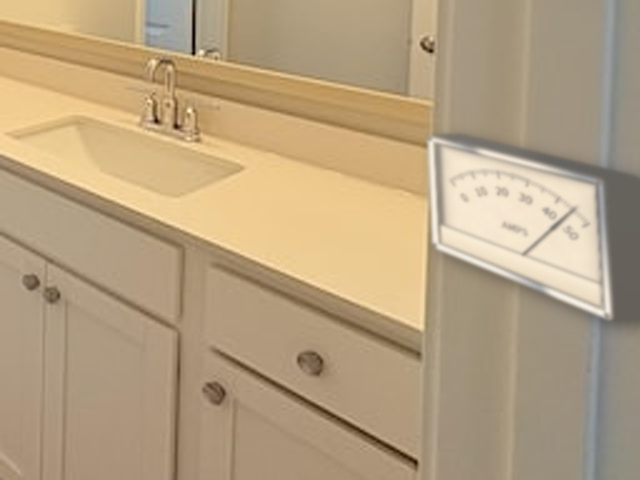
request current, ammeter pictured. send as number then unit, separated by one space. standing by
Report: 45 A
